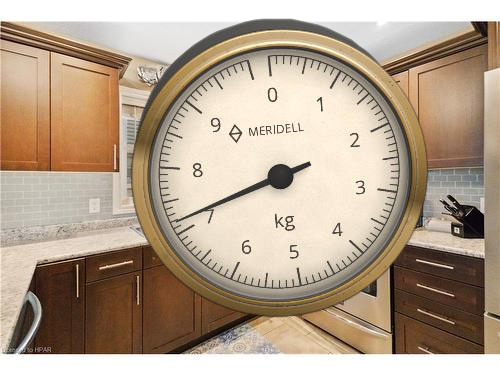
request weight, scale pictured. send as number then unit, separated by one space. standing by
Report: 7.2 kg
